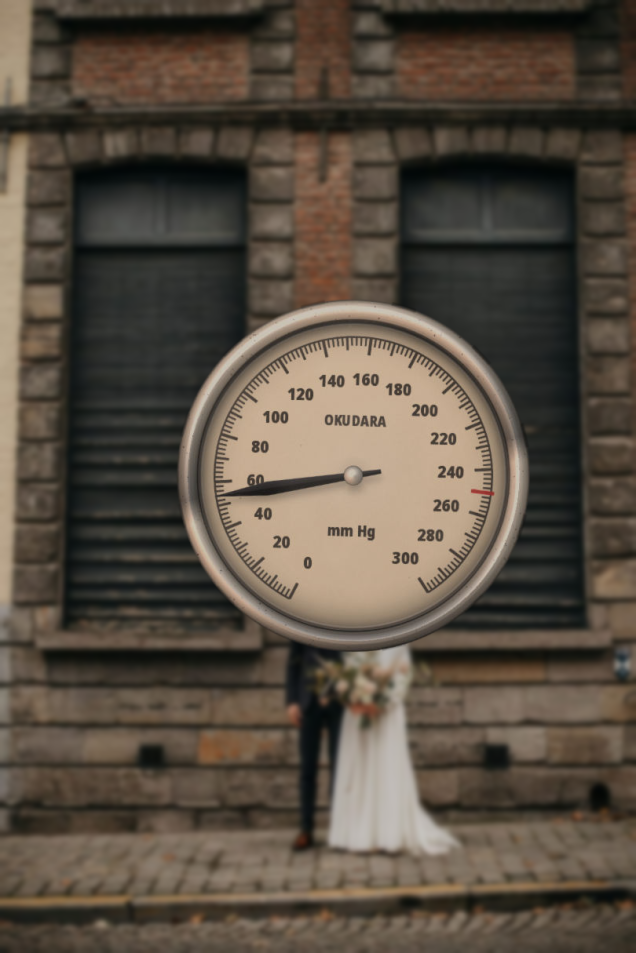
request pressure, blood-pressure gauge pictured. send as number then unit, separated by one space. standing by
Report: 54 mmHg
